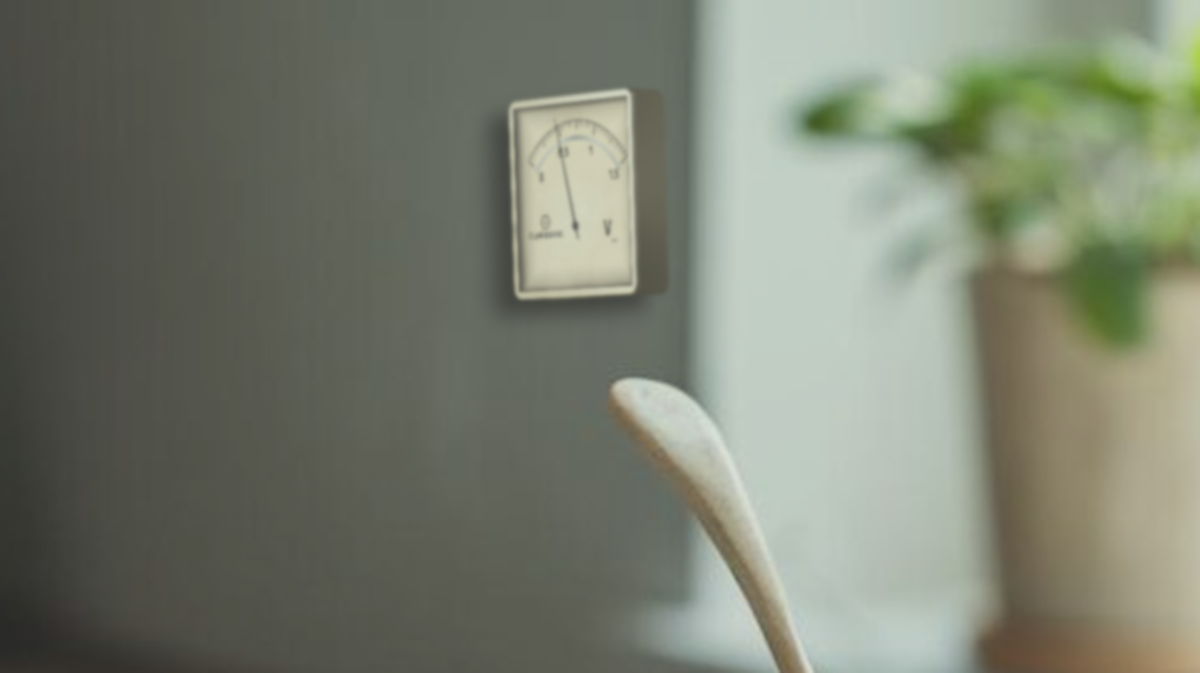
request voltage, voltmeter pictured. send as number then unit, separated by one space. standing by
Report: 0.5 V
